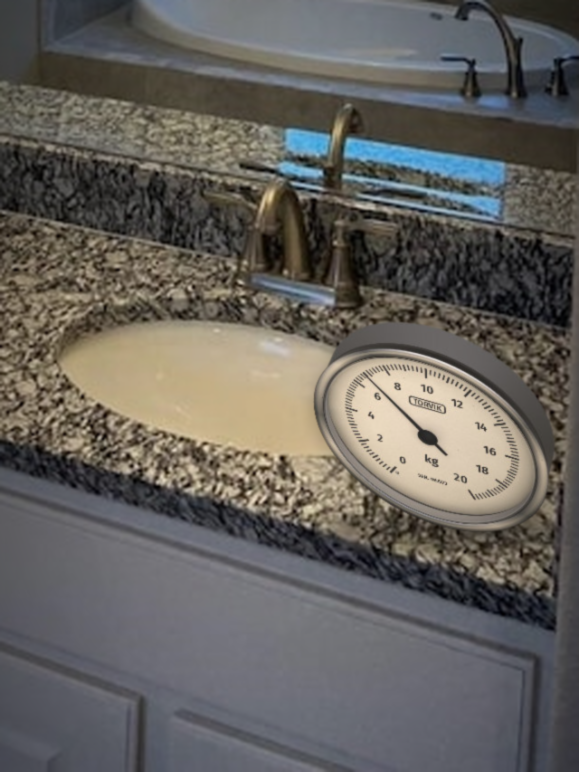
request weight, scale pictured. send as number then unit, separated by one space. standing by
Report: 7 kg
